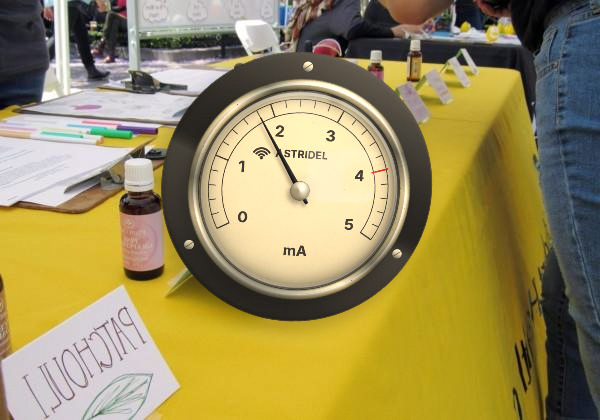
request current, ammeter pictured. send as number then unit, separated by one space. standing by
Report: 1.8 mA
